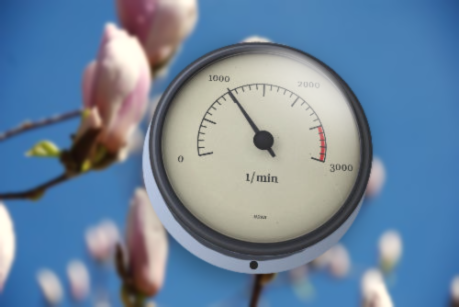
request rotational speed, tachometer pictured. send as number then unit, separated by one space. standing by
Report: 1000 rpm
